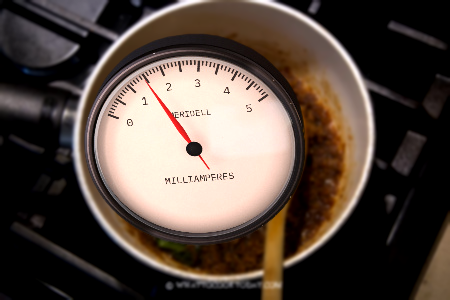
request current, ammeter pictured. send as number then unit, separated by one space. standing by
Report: 1.5 mA
